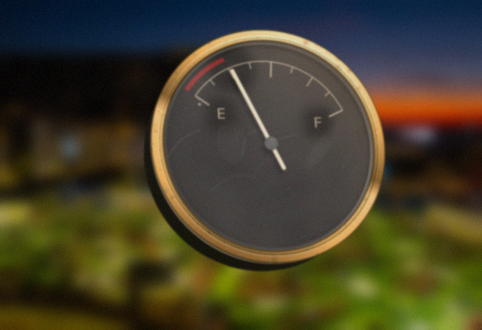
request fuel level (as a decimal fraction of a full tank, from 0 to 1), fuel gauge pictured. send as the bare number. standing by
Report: 0.25
